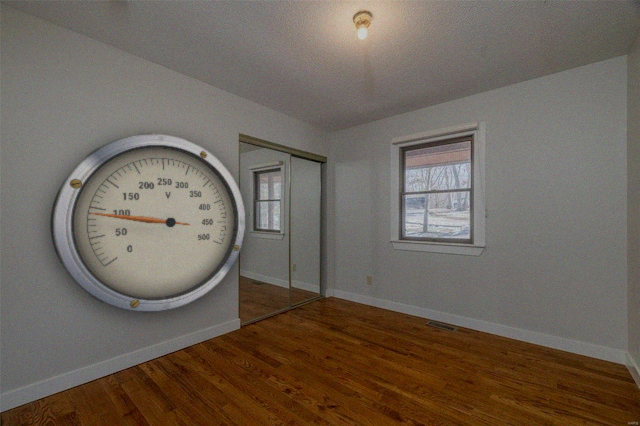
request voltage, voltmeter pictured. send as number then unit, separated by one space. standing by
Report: 90 V
